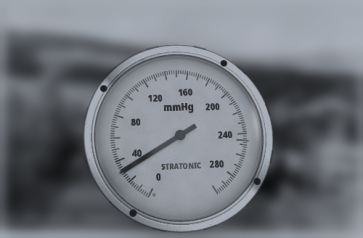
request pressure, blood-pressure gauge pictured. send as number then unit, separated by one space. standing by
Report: 30 mmHg
